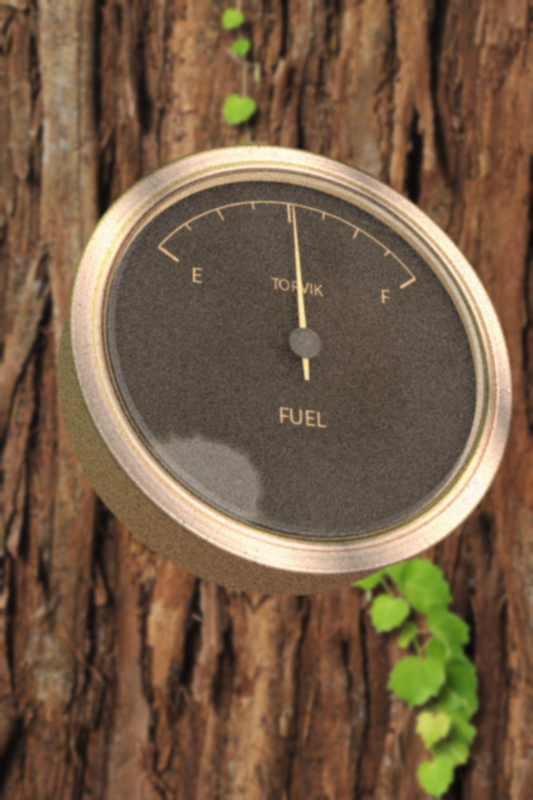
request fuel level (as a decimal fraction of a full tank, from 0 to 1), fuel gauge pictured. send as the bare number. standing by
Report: 0.5
